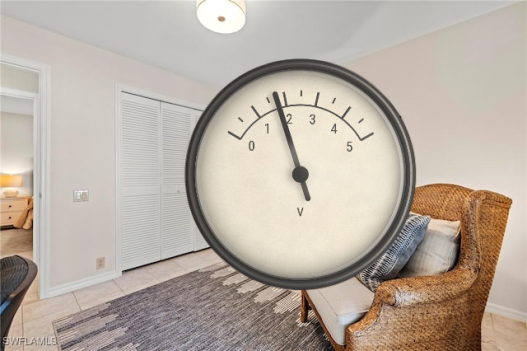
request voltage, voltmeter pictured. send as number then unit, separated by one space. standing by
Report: 1.75 V
